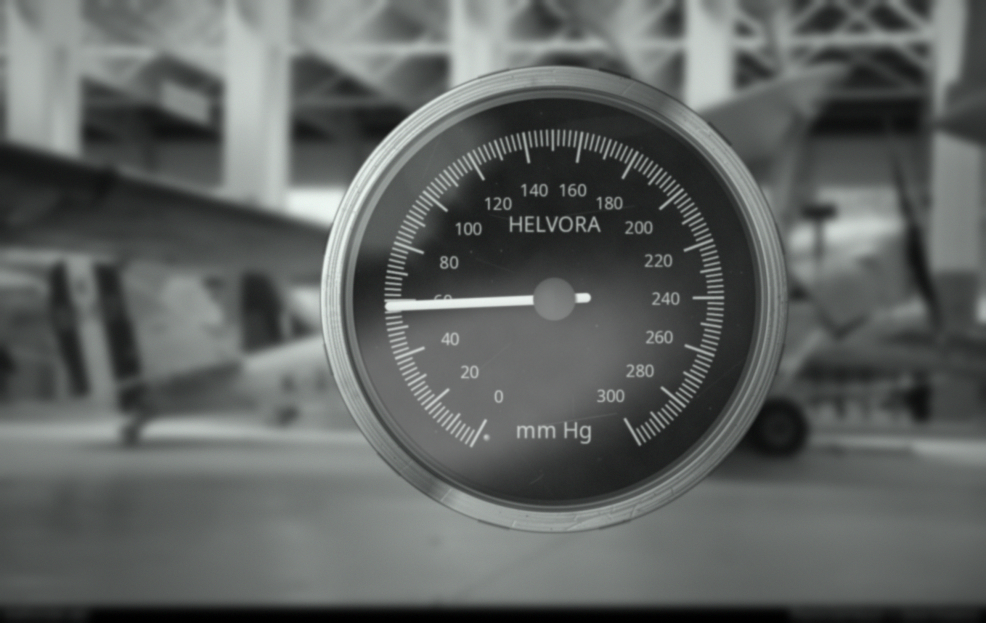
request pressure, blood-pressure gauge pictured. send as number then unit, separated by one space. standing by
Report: 58 mmHg
